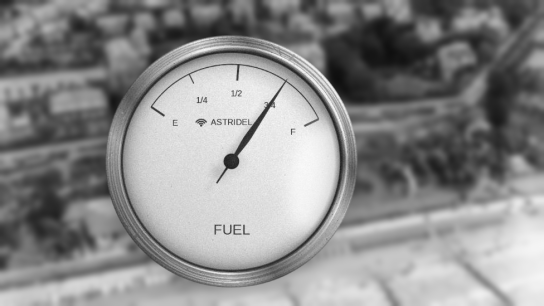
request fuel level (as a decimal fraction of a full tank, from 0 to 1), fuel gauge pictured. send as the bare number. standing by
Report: 0.75
